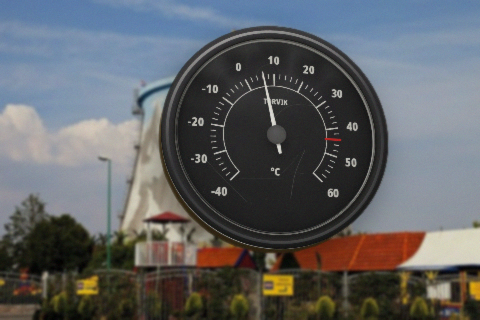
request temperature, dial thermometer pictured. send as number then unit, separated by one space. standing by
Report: 6 °C
